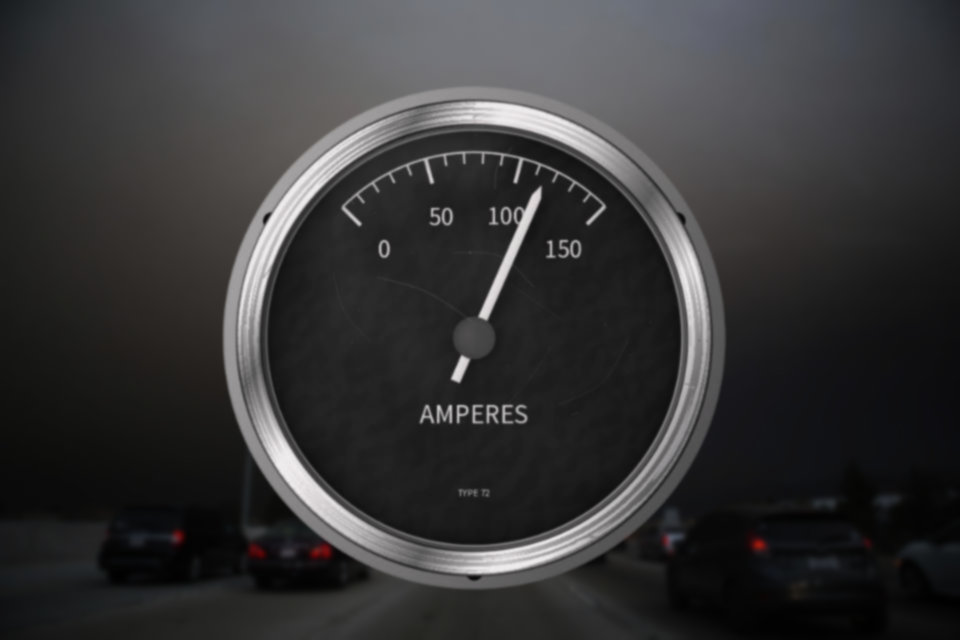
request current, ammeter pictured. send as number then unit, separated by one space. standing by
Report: 115 A
